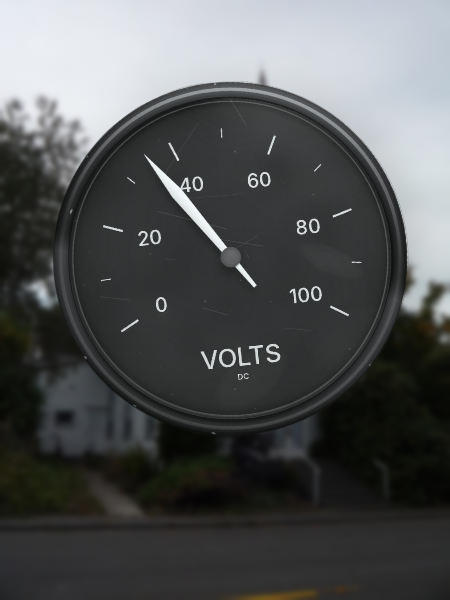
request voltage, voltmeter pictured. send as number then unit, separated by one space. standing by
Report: 35 V
